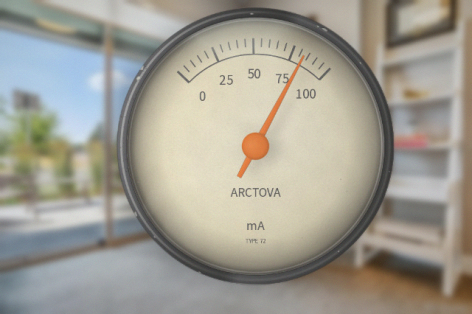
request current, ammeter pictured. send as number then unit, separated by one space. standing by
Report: 82.5 mA
